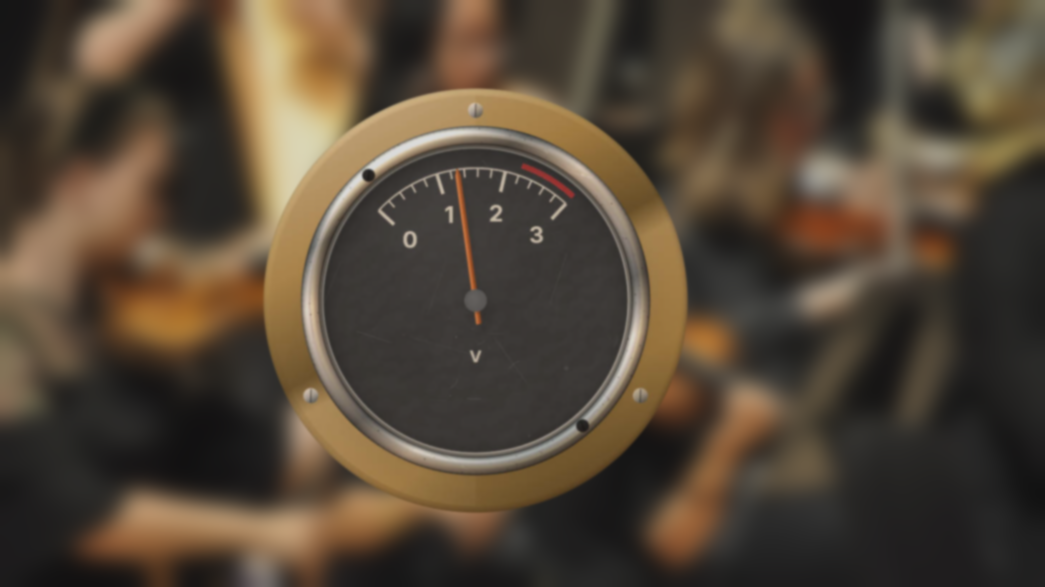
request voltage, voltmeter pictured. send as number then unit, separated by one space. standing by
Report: 1.3 V
